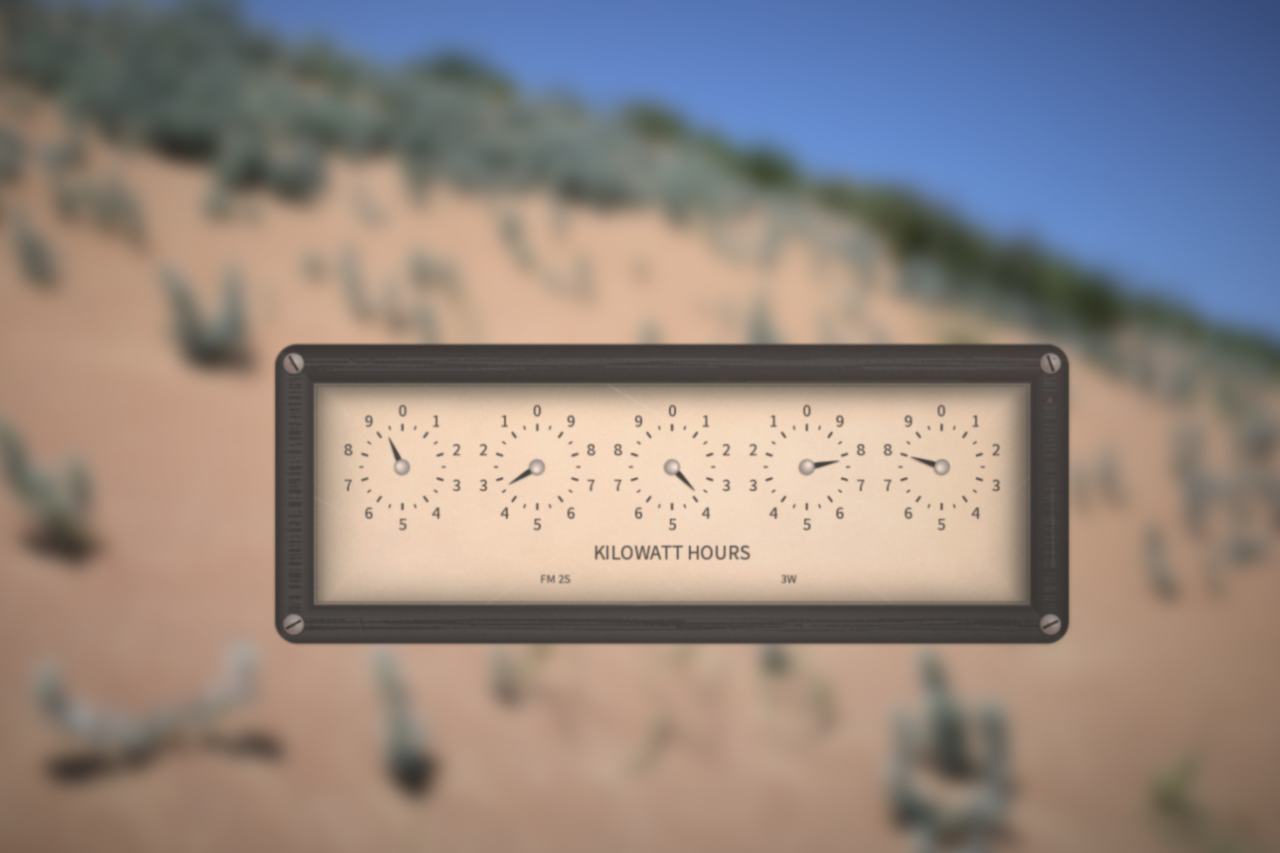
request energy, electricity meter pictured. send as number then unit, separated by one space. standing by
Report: 93378 kWh
